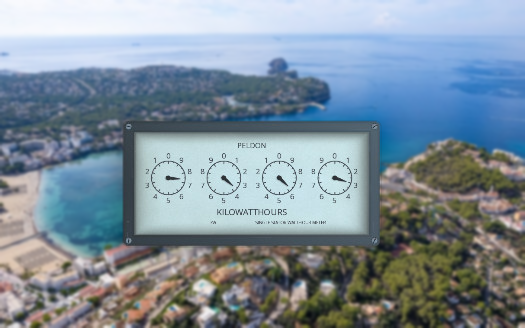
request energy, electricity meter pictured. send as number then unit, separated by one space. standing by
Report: 7363 kWh
